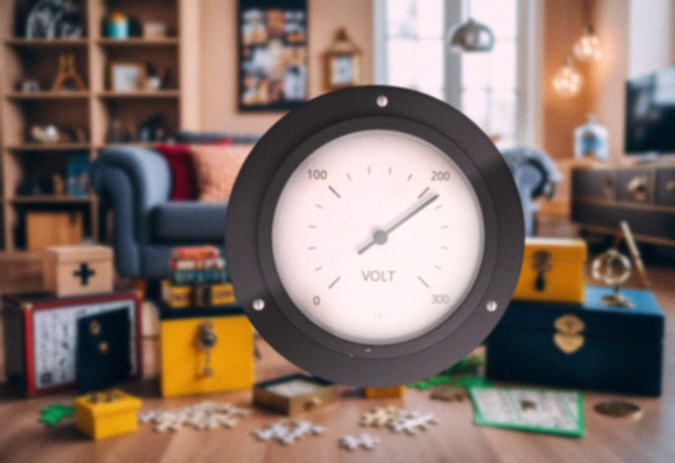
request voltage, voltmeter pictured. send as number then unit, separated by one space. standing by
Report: 210 V
